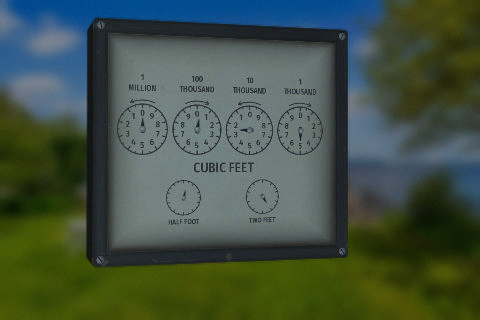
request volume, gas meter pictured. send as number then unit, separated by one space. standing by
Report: 2500 ft³
